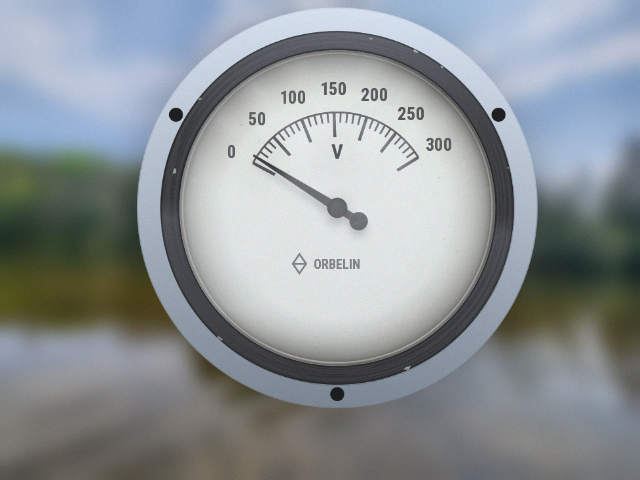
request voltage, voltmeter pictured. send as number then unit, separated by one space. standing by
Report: 10 V
